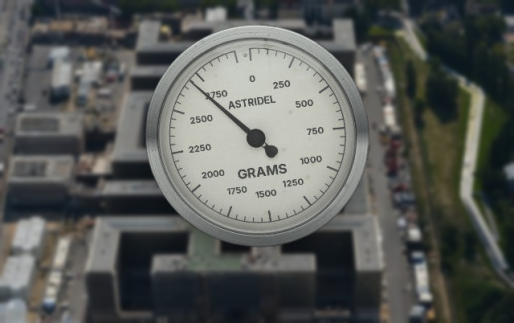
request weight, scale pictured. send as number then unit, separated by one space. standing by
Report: 2700 g
